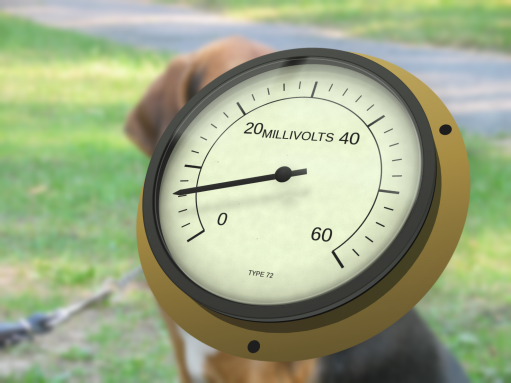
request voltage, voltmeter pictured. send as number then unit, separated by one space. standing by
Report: 6 mV
